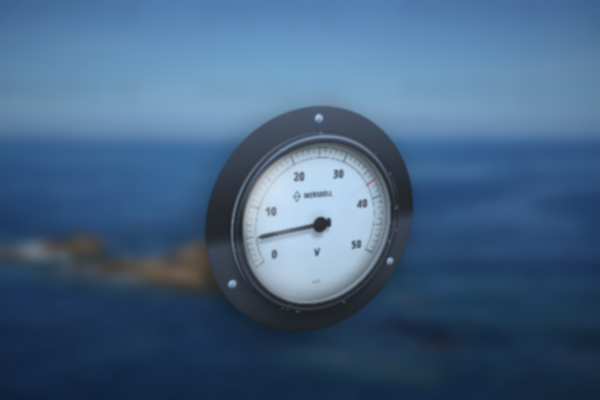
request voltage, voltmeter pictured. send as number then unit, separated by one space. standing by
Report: 5 V
